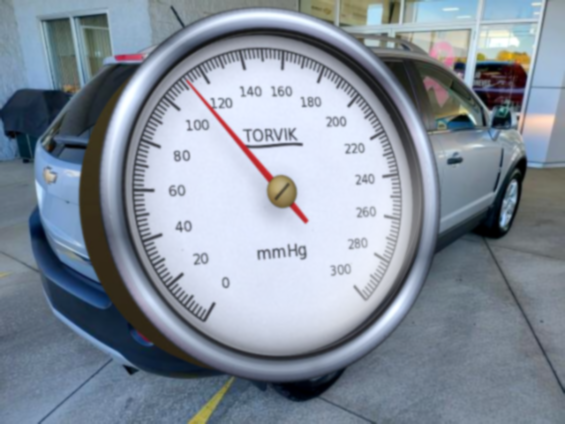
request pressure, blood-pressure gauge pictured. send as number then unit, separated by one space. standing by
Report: 110 mmHg
